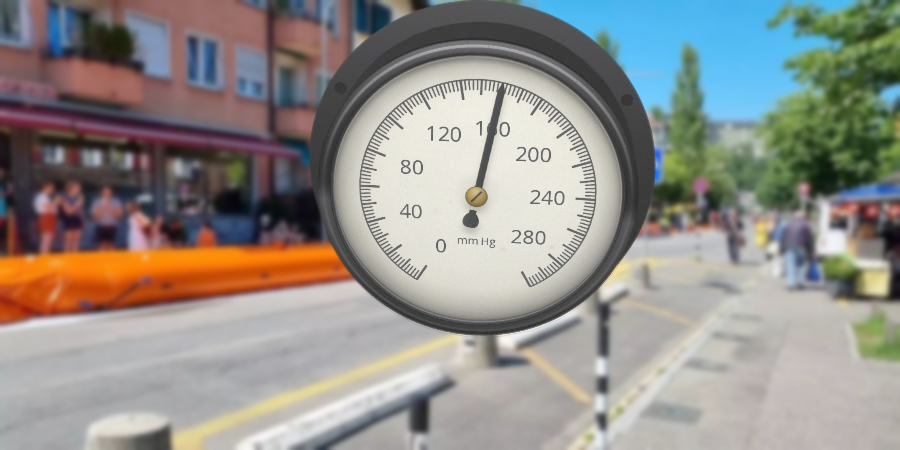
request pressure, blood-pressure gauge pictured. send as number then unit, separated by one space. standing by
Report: 160 mmHg
